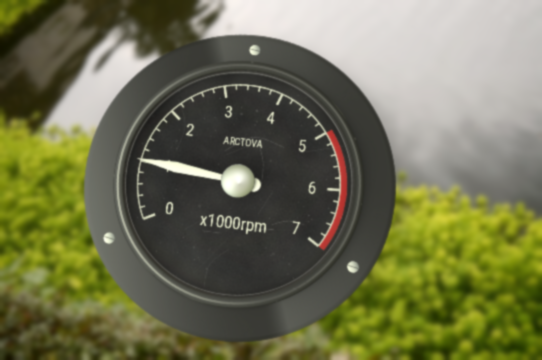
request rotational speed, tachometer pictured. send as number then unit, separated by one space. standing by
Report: 1000 rpm
